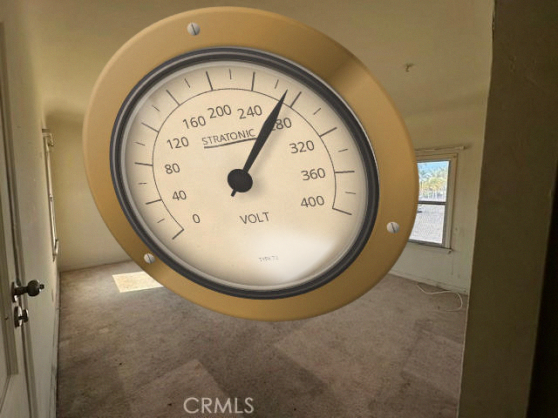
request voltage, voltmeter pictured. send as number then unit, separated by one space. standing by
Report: 270 V
